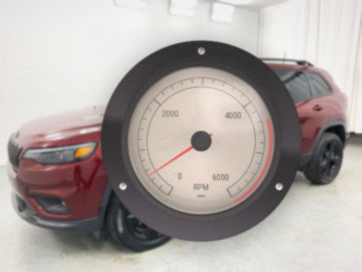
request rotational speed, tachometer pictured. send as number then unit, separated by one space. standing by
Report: 500 rpm
